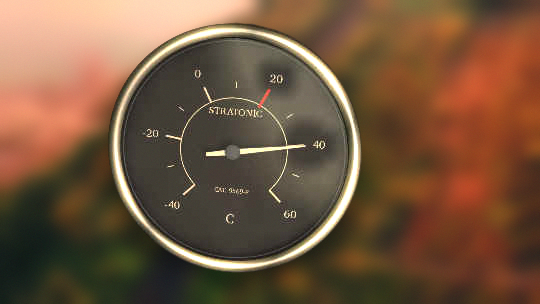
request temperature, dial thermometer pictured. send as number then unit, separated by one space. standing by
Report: 40 °C
